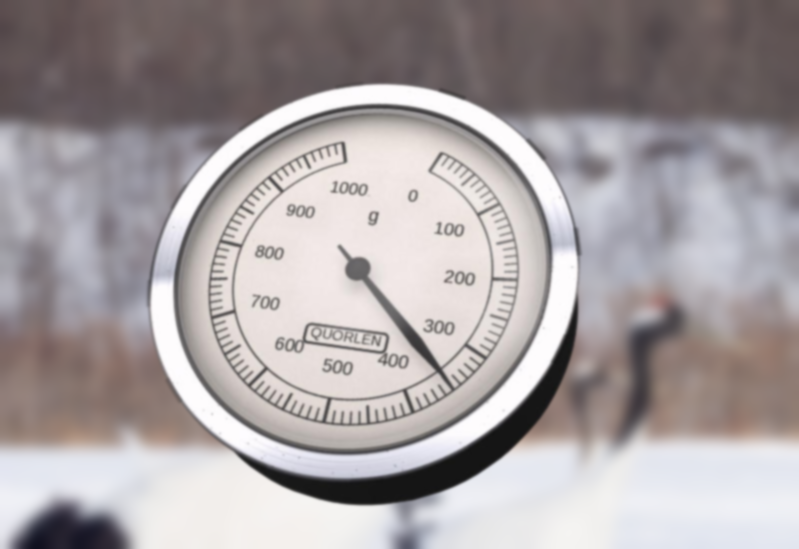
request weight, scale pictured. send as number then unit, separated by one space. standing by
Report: 350 g
